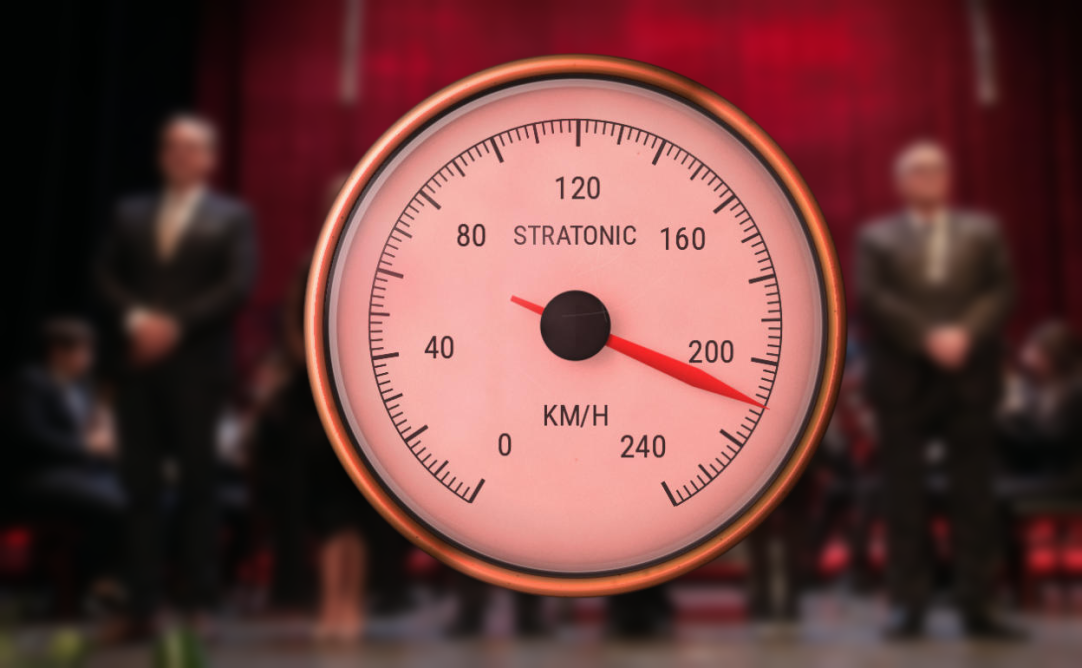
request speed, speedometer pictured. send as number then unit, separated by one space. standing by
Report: 210 km/h
